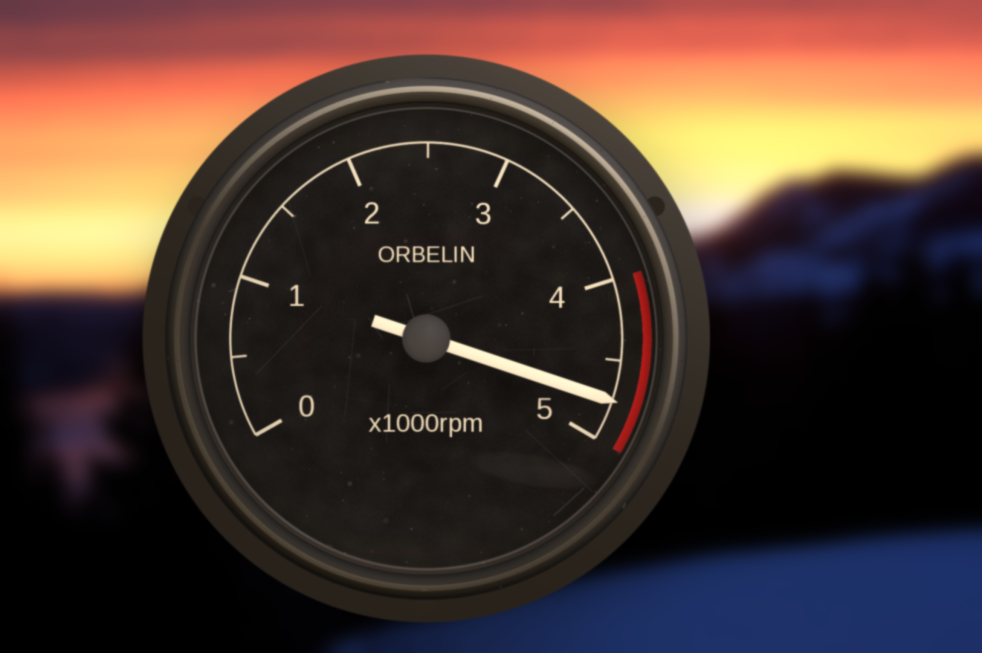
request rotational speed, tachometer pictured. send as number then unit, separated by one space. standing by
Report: 4750 rpm
